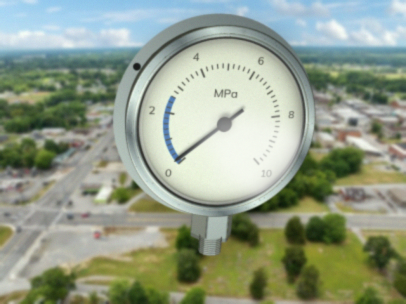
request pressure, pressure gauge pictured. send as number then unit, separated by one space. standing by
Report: 0.2 MPa
